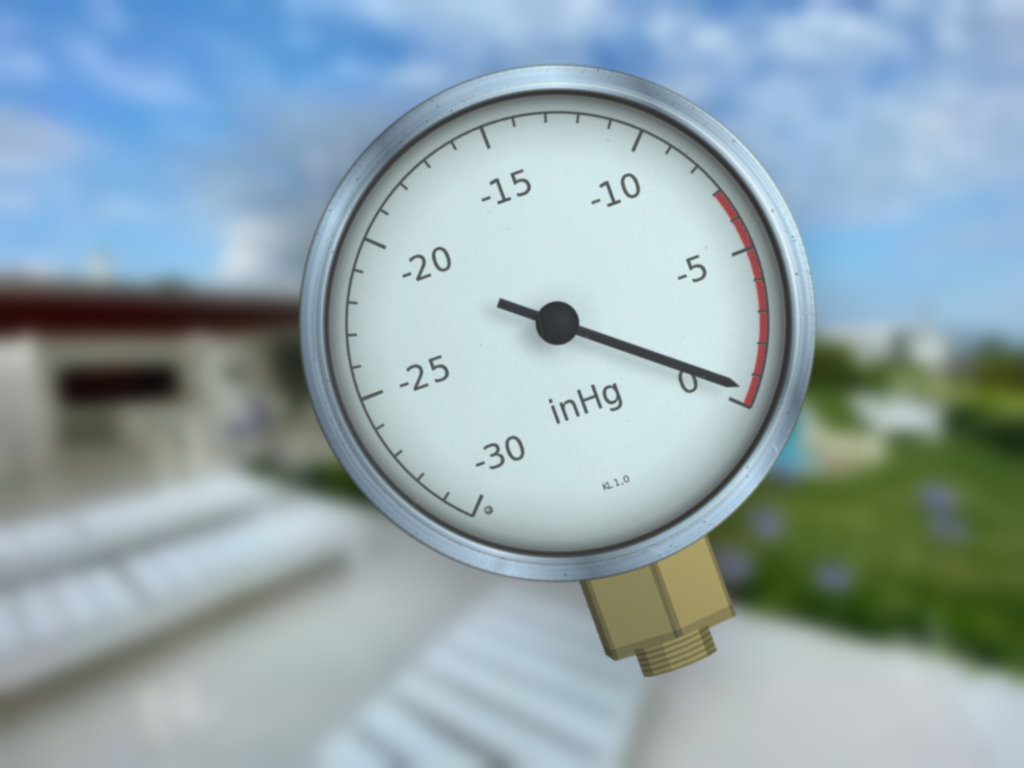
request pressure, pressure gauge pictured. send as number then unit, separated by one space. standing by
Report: -0.5 inHg
